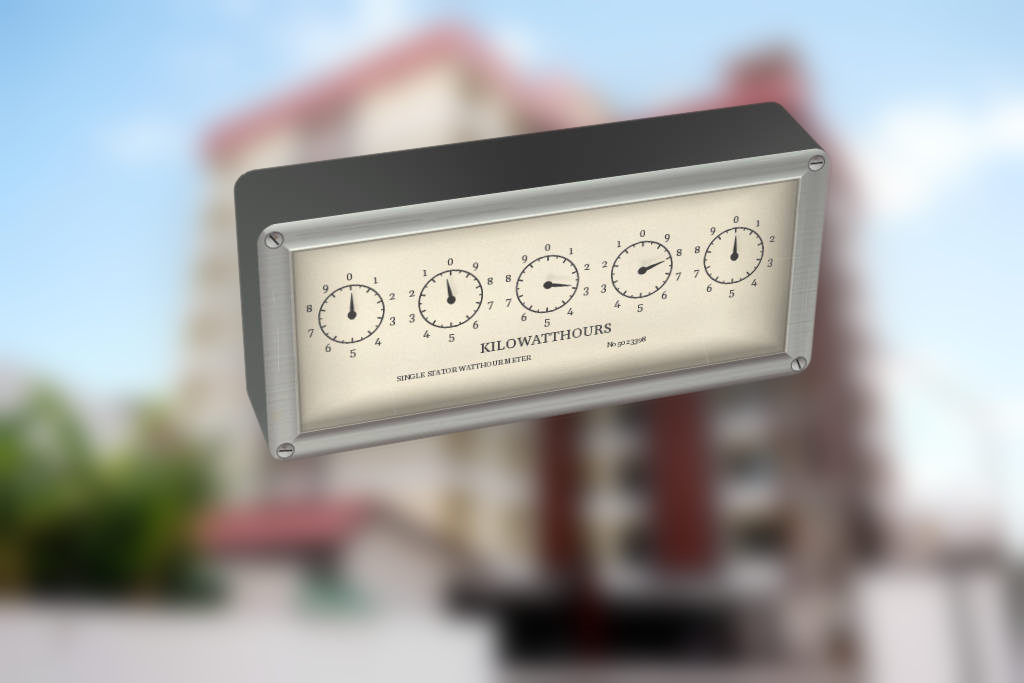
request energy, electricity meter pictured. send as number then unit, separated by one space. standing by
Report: 280 kWh
